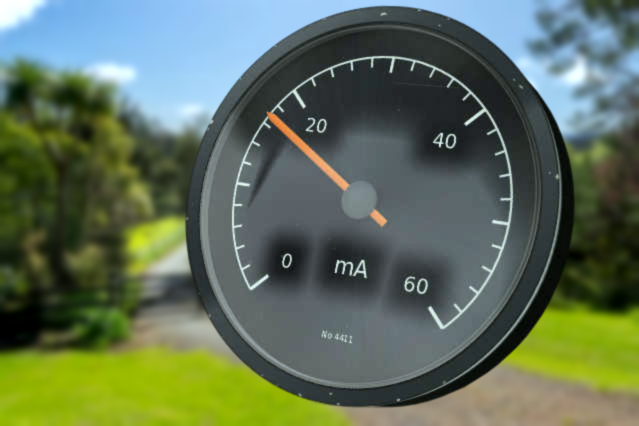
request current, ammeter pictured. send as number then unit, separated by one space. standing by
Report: 17 mA
